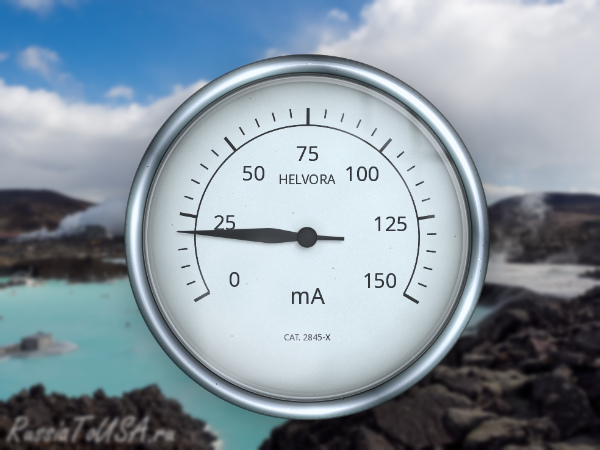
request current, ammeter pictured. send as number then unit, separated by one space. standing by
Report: 20 mA
